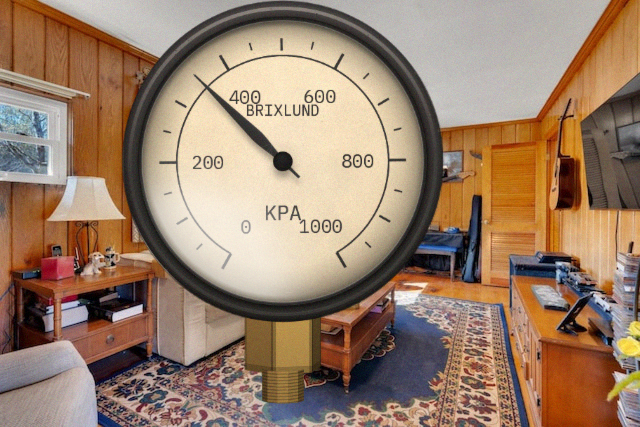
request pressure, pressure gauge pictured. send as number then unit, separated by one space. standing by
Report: 350 kPa
